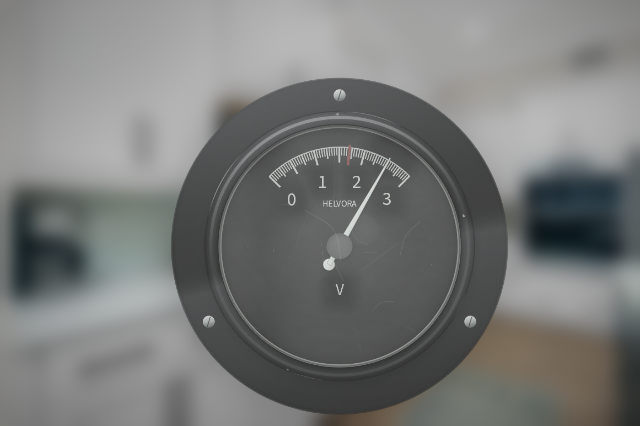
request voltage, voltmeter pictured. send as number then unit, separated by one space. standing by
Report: 2.5 V
